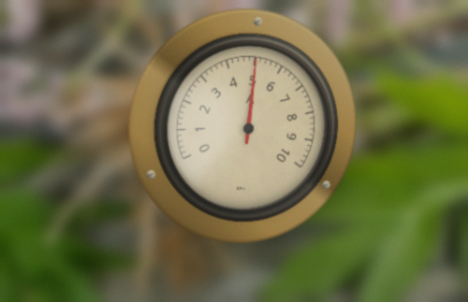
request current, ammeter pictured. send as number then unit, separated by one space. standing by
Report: 5 A
